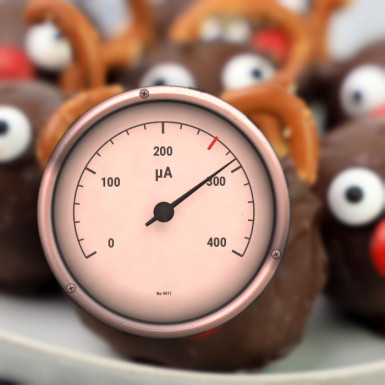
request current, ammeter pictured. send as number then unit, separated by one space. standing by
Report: 290 µA
